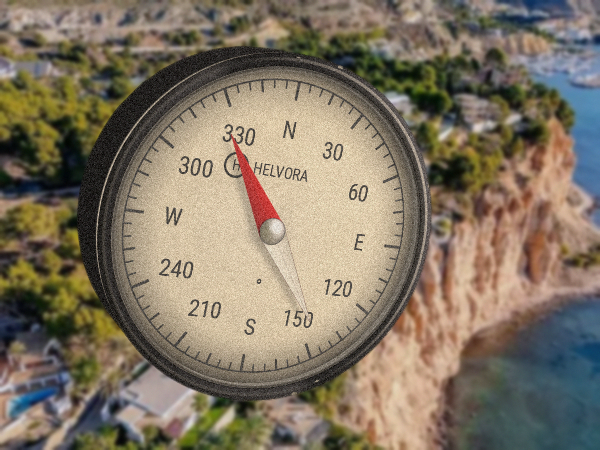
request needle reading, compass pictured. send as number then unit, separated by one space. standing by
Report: 325 °
